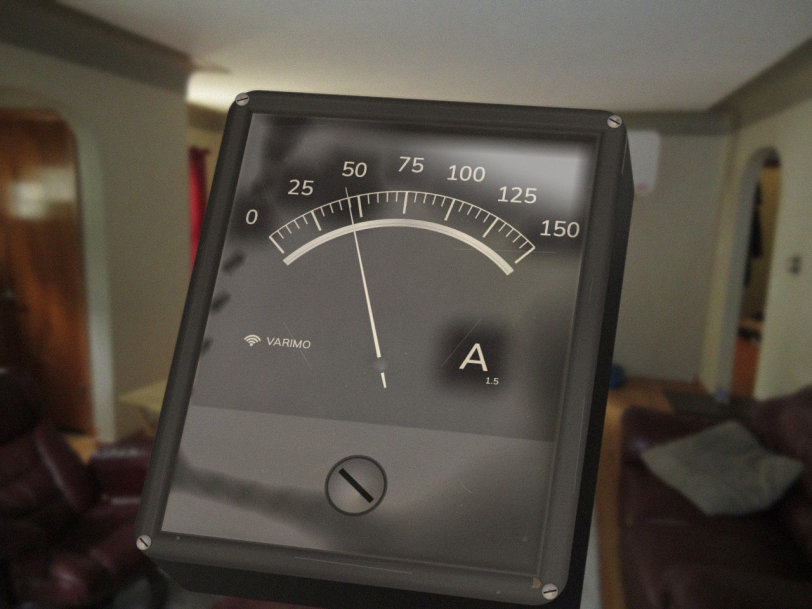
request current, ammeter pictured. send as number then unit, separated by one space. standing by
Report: 45 A
